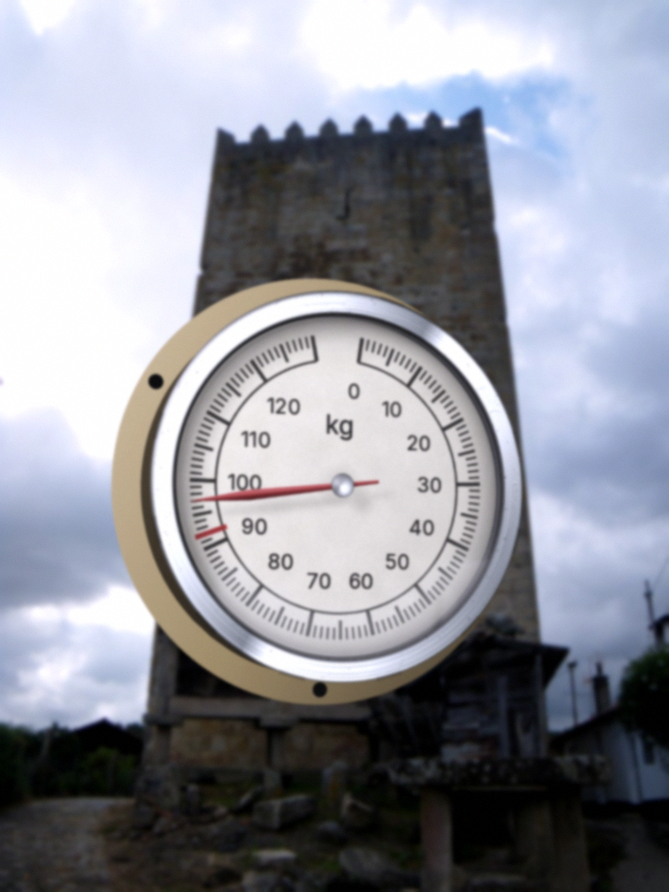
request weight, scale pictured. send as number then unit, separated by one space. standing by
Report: 97 kg
